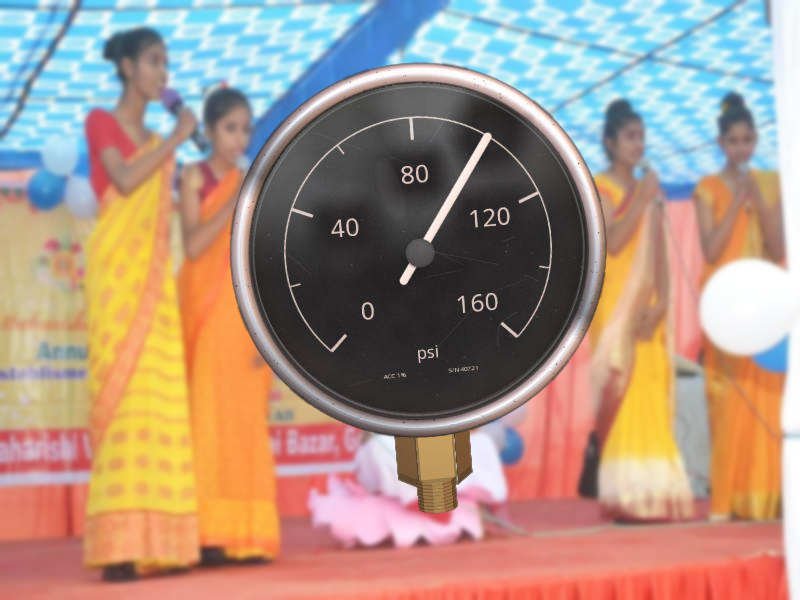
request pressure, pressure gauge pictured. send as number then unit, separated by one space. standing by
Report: 100 psi
